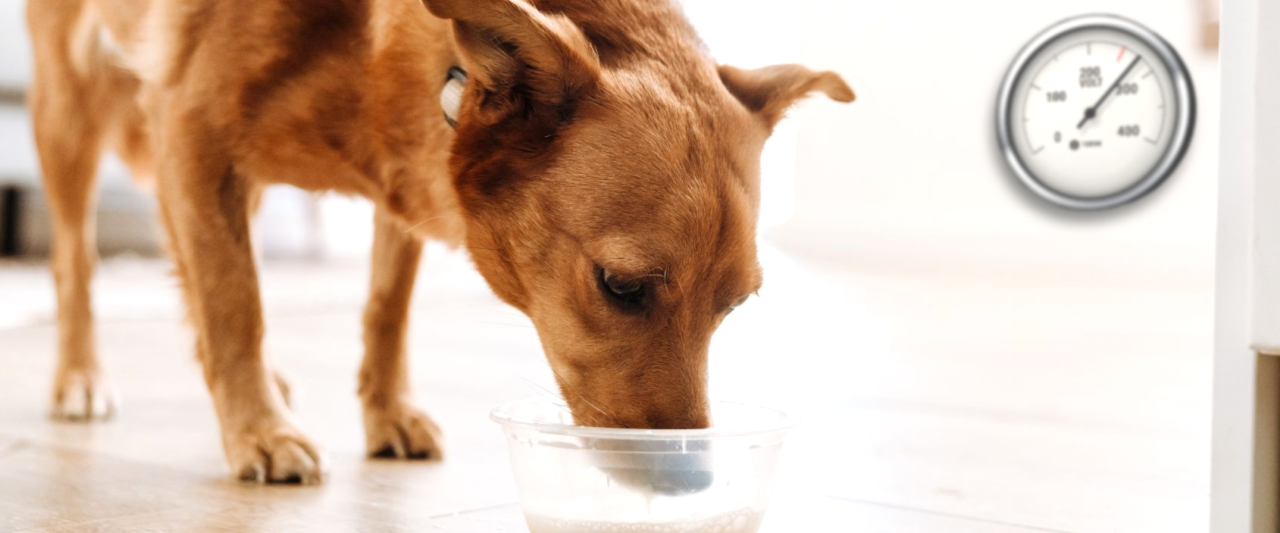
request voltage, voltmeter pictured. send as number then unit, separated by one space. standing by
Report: 275 V
